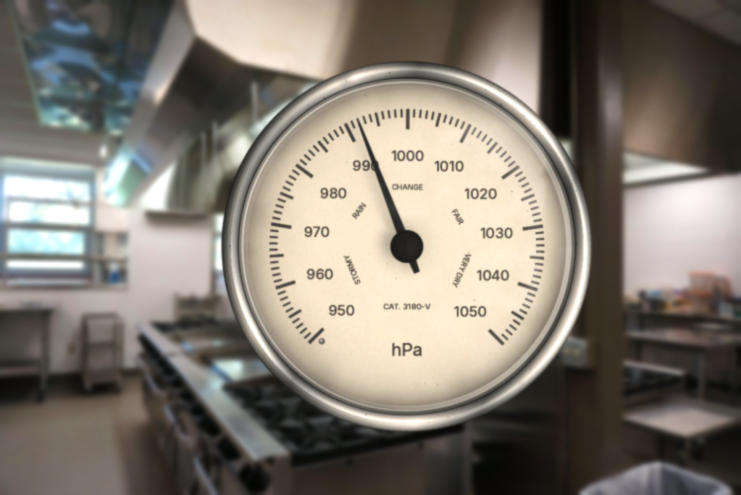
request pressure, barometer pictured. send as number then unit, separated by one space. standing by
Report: 992 hPa
